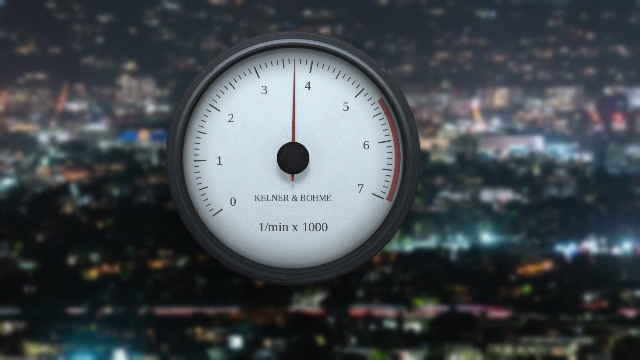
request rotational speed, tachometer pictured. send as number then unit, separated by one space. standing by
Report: 3700 rpm
